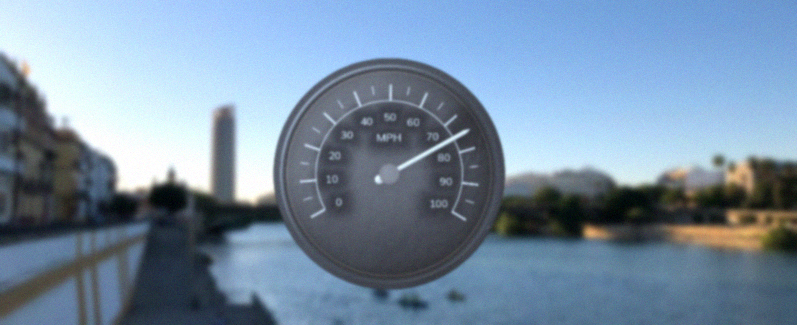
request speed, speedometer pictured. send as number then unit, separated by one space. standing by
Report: 75 mph
